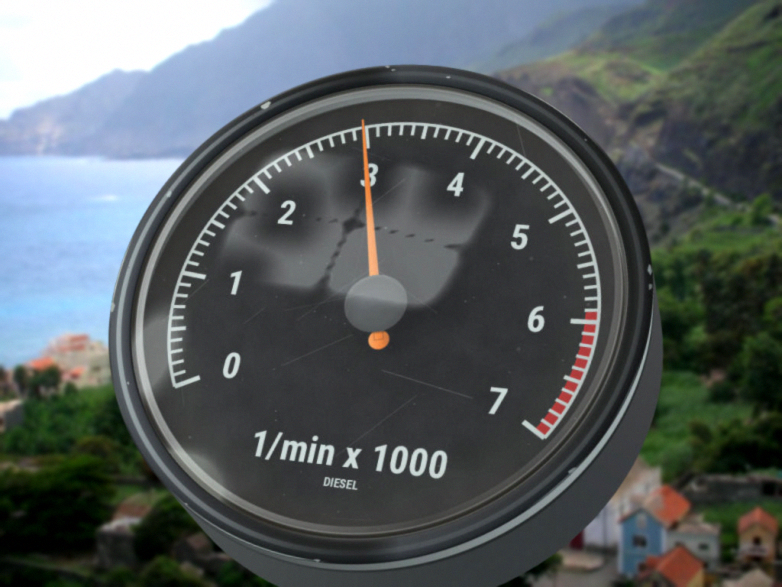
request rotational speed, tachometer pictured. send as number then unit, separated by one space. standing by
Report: 3000 rpm
